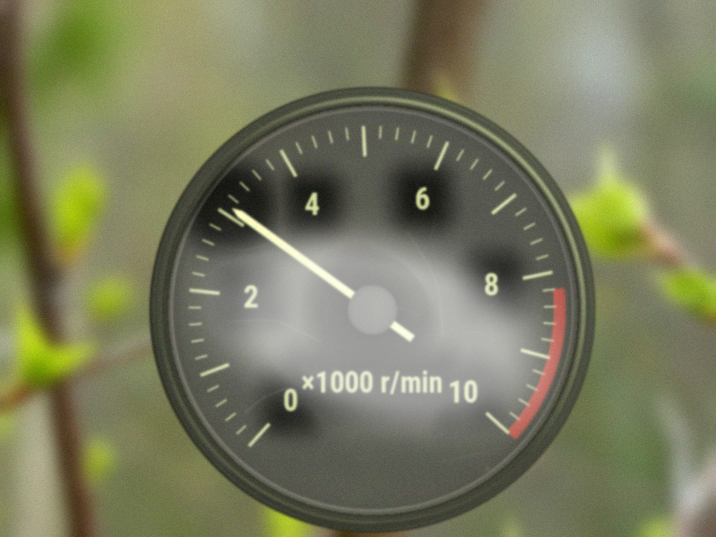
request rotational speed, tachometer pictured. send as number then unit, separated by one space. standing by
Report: 3100 rpm
